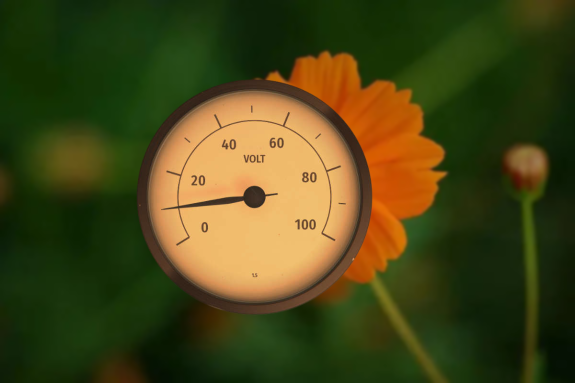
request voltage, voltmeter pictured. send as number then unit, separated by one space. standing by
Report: 10 V
